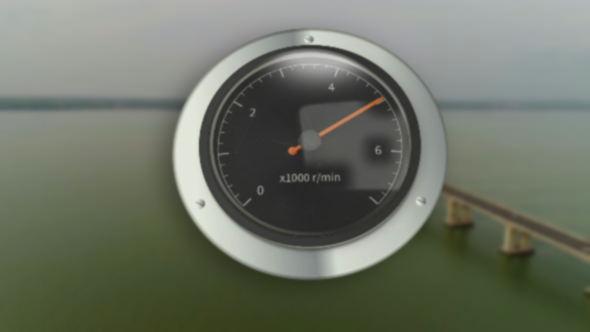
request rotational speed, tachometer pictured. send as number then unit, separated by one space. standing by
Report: 5000 rpm
